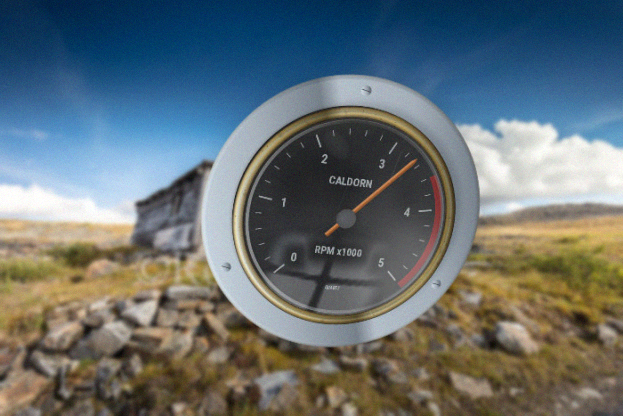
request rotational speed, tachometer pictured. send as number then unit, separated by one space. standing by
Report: 3300 rpm
